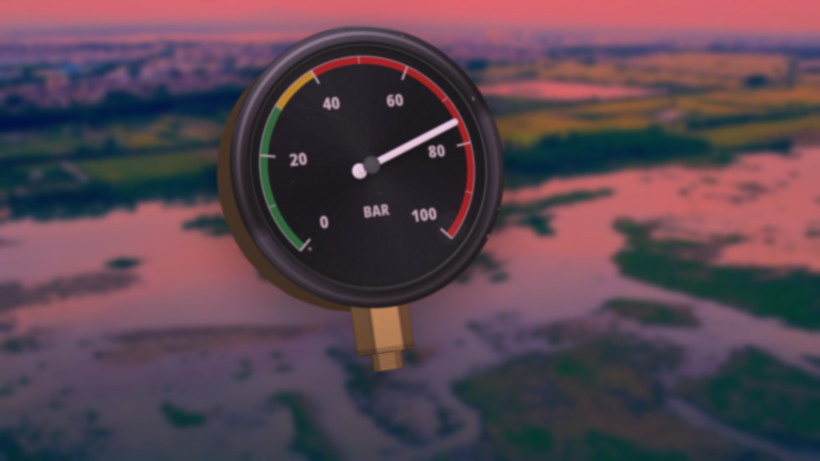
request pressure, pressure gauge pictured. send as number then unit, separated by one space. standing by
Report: 75 bar
